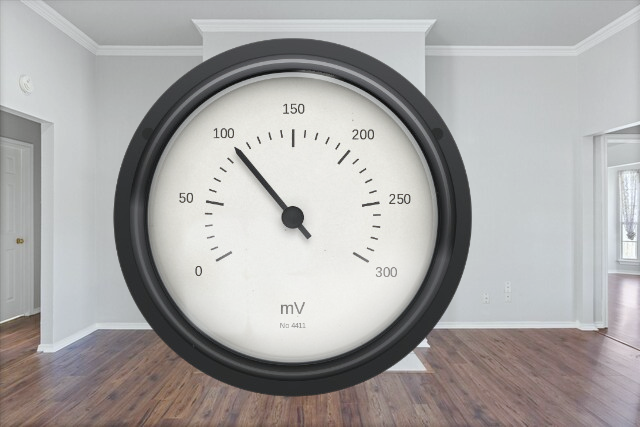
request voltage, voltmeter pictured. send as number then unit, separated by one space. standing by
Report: 100 mV
